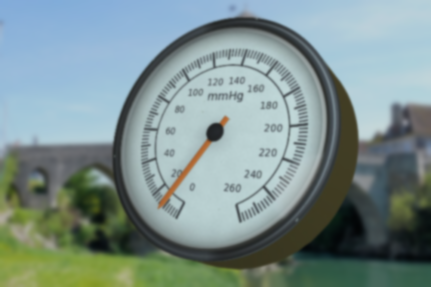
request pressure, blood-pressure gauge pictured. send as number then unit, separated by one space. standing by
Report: 10 mmHg
